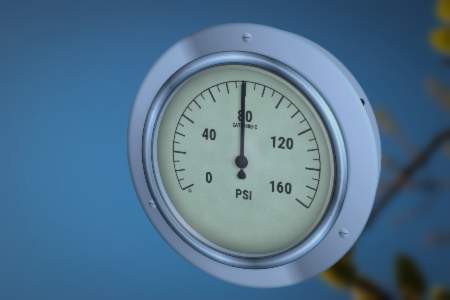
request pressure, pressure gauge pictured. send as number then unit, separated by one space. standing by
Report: 80 psi
